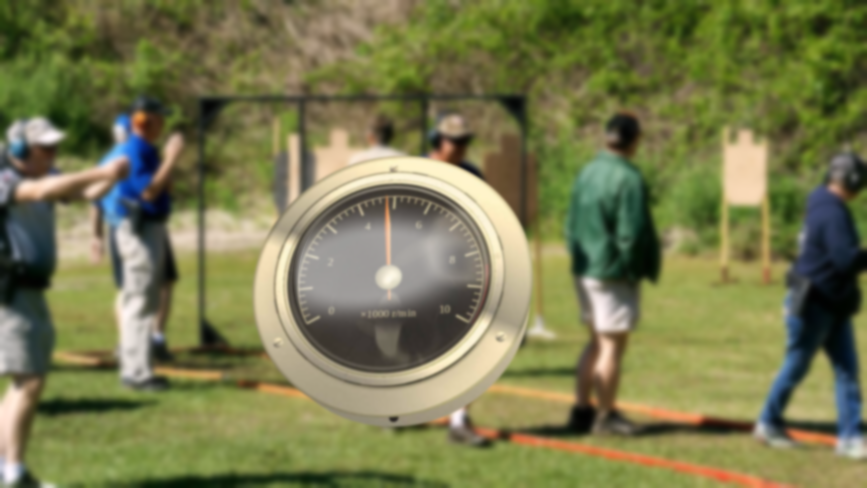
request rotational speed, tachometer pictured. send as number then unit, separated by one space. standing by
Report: 4800 rpm
